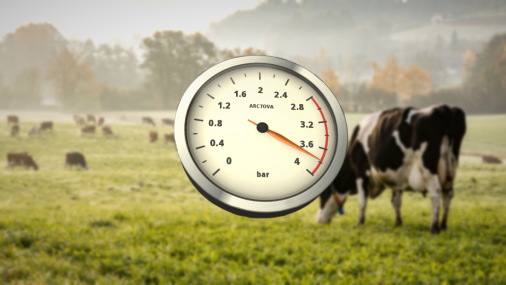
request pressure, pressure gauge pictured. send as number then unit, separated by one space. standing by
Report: 3.8 bar
